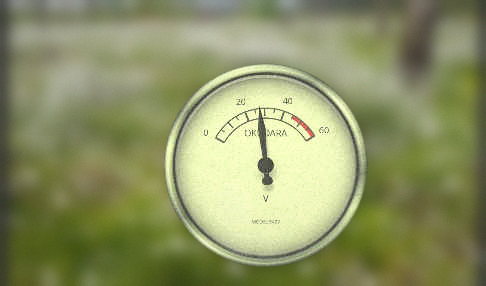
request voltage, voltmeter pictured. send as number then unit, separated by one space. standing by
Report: 27.5 V
